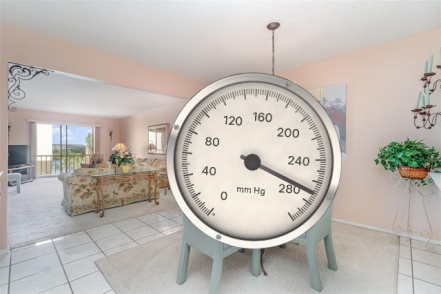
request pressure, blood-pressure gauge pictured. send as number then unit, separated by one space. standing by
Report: 270 mmHg
